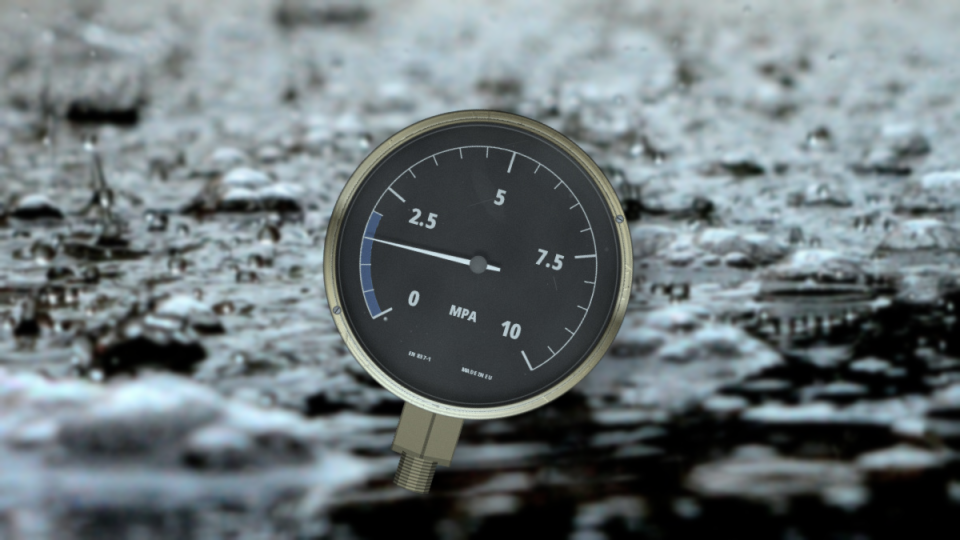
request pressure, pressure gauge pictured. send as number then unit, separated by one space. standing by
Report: 1.5 MPa
